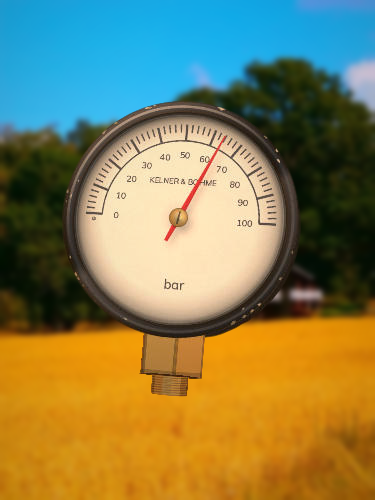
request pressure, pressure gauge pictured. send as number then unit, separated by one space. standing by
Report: 64 bar
